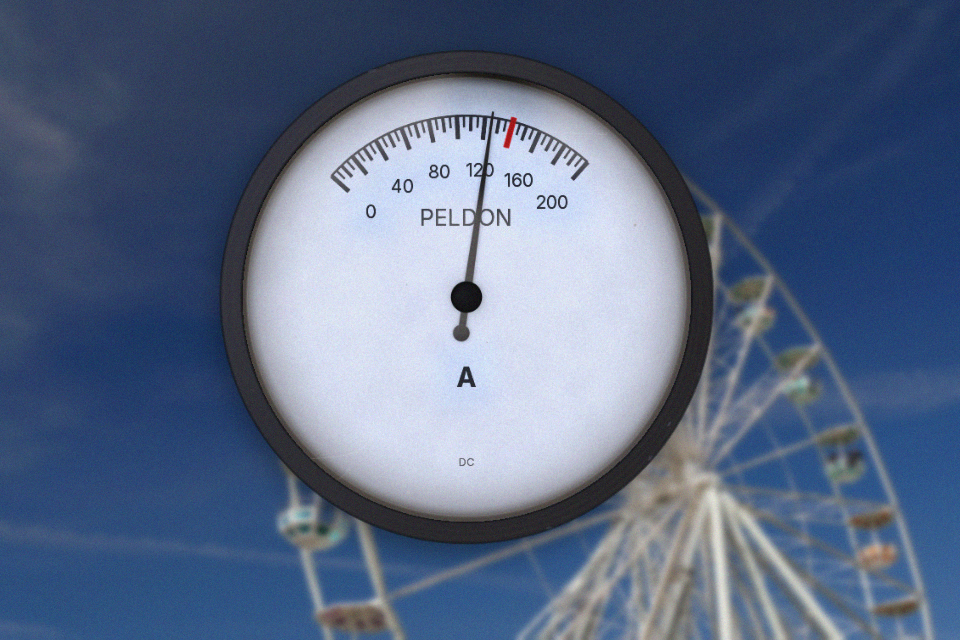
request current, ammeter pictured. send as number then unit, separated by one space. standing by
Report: 125 A
